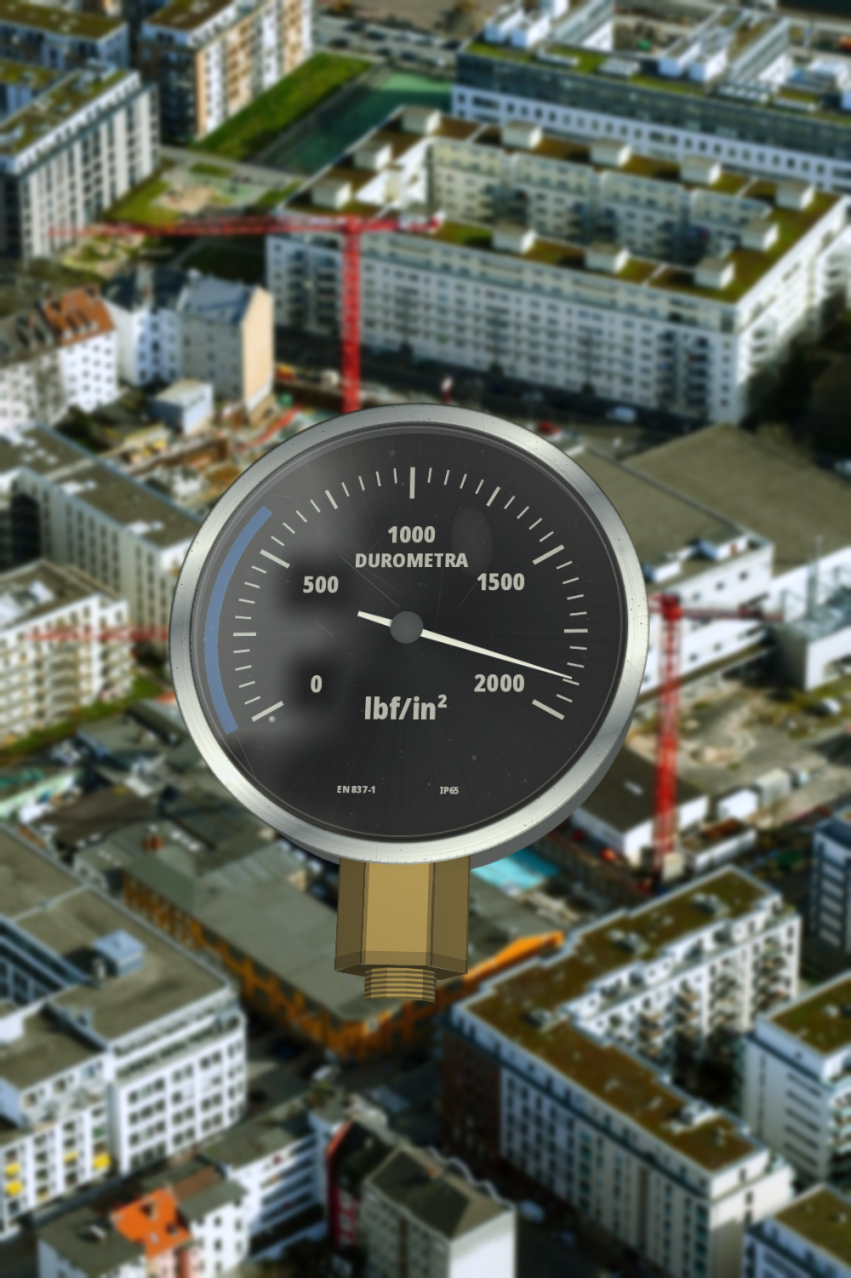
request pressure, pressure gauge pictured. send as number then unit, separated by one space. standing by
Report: 1900 psi
